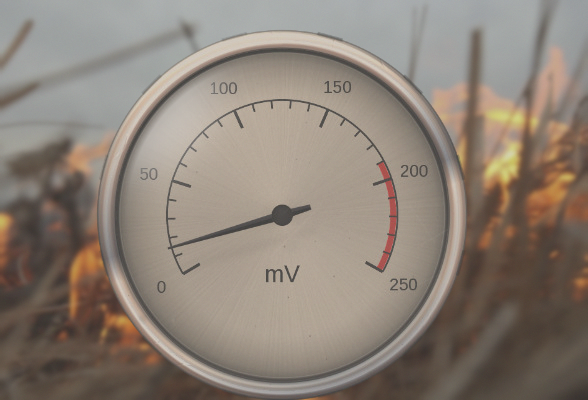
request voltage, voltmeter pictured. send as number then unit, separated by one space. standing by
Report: 15 mV
